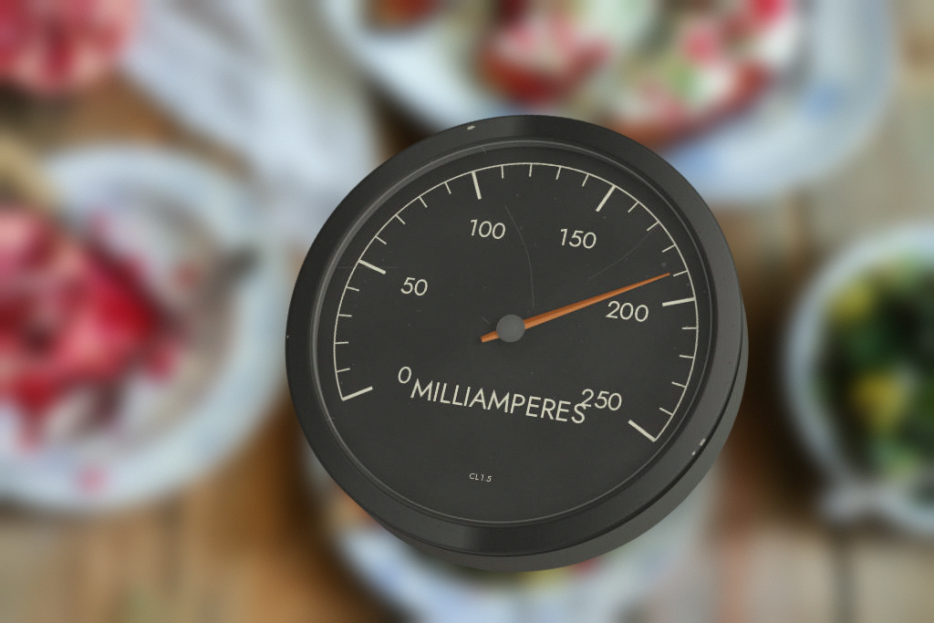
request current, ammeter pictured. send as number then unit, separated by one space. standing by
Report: 190 mA
